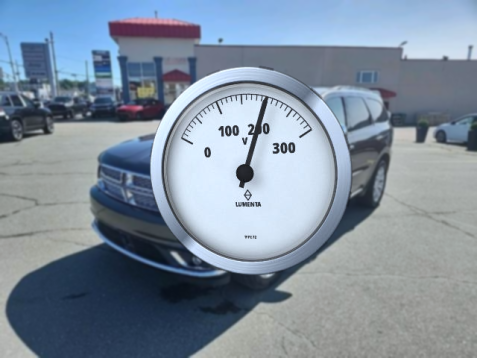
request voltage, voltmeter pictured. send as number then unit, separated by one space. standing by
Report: 200 V
